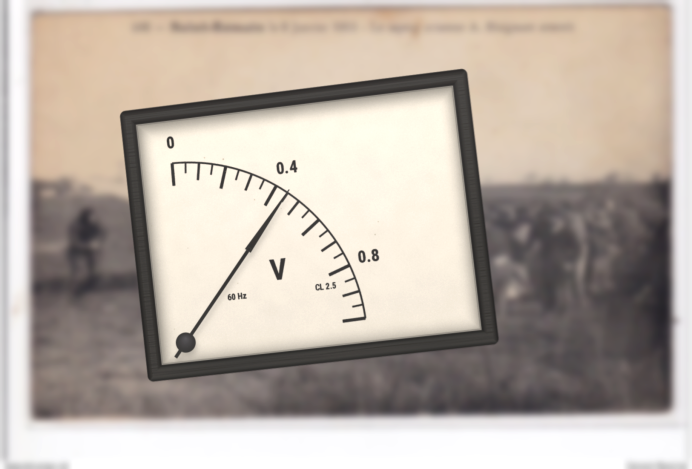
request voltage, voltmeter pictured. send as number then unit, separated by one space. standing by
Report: 0.45 V
